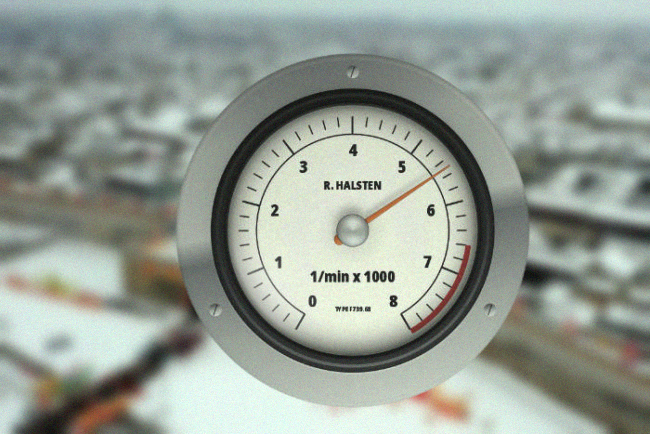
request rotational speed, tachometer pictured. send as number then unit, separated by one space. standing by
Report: 5500 rpm
